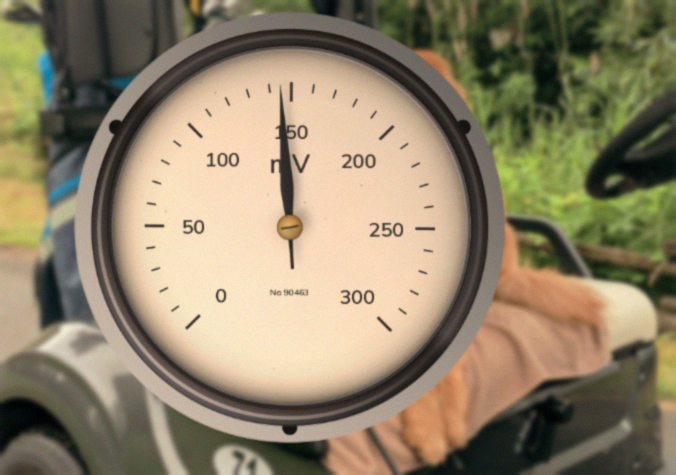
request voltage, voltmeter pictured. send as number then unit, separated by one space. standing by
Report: 145 mV
